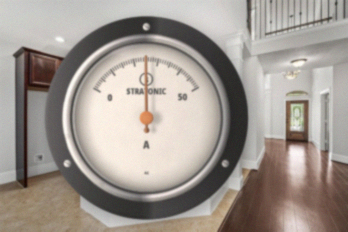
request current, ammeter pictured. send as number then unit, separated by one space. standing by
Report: 25 A
